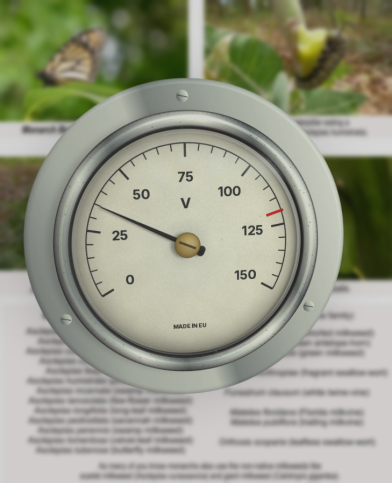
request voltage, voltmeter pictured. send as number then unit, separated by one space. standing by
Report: 35 V
